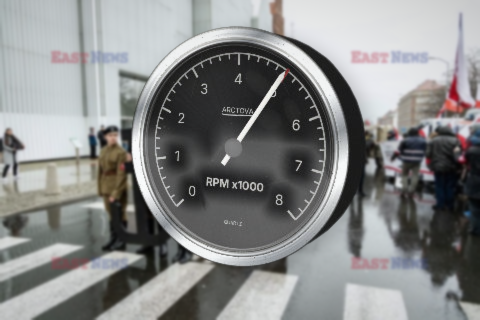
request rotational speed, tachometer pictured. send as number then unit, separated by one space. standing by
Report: 5000 rpm
